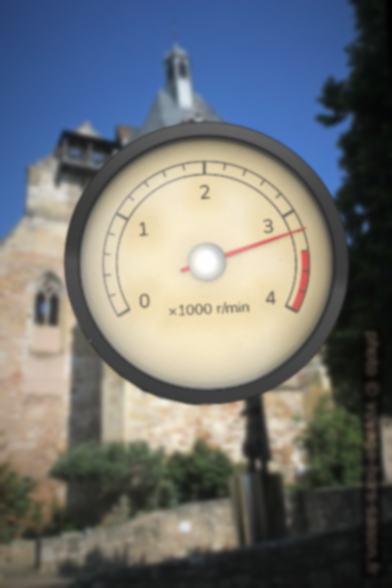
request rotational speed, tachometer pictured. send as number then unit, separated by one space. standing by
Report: 3200 rpm
